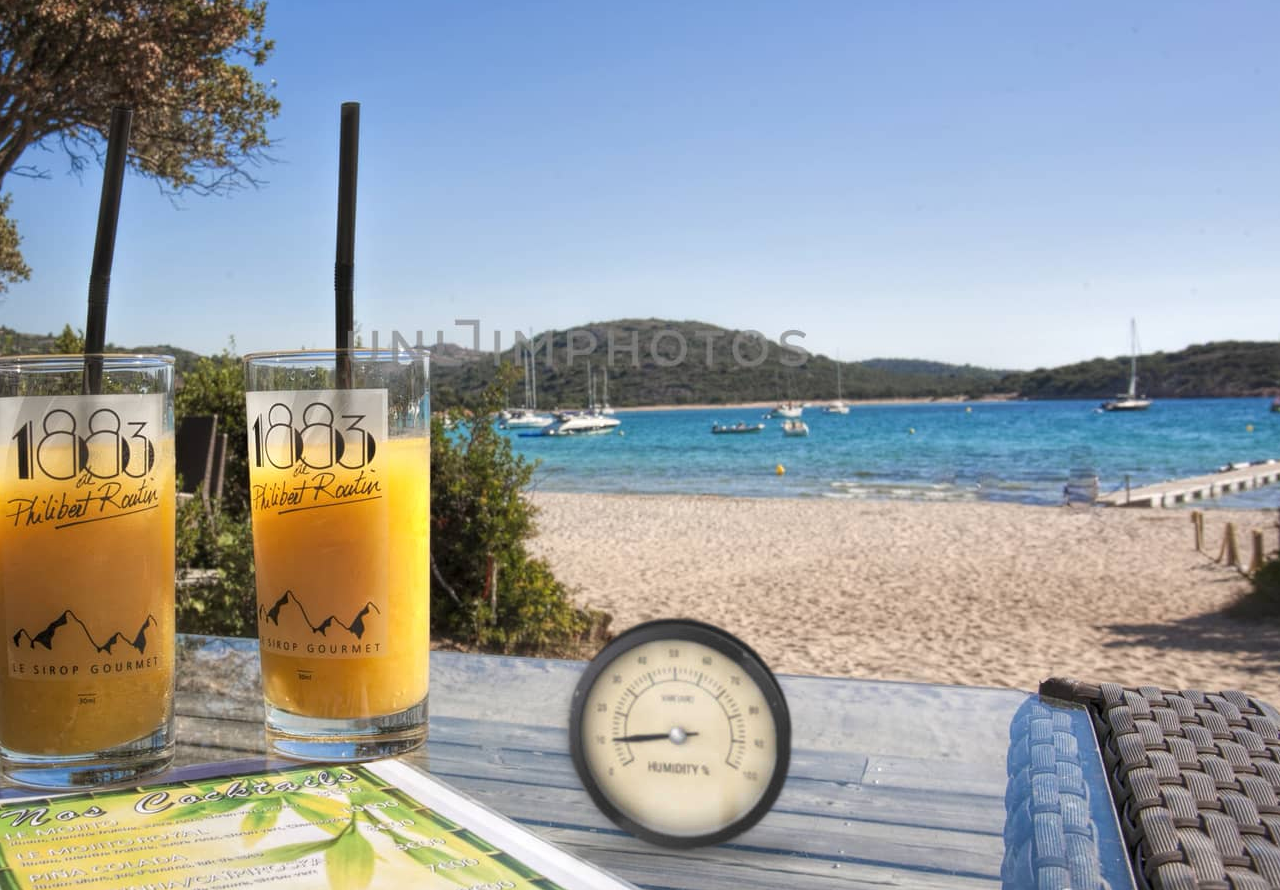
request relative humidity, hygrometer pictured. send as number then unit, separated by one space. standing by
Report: 10 %
